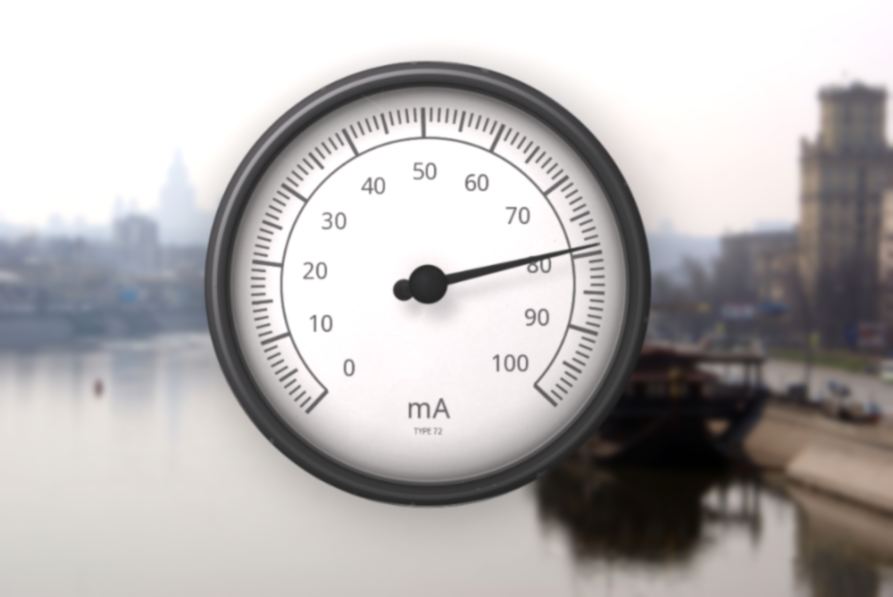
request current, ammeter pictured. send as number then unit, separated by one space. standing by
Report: 79 mA
